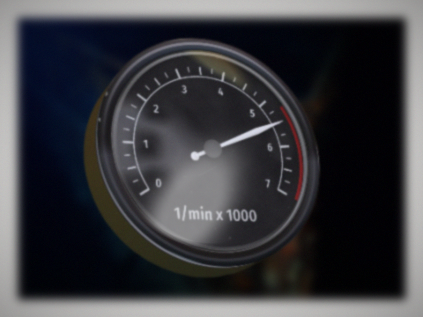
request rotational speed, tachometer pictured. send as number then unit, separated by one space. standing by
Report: 5500 rpm
